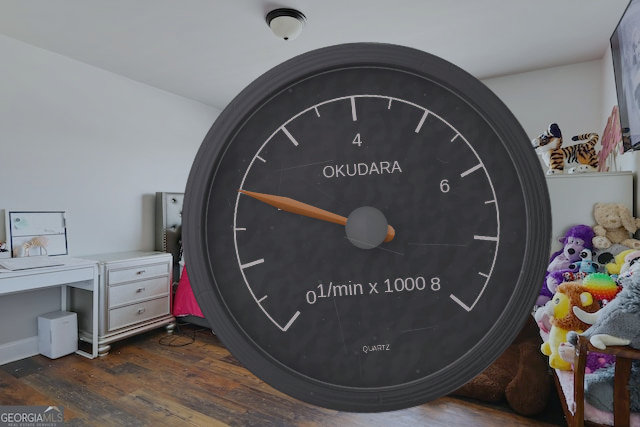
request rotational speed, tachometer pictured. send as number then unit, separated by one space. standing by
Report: 2000 rpm
